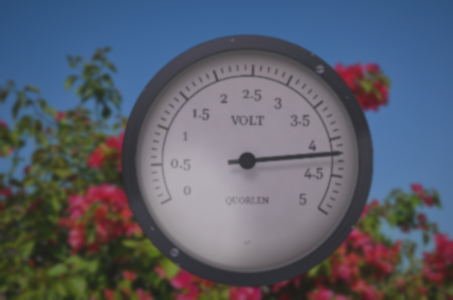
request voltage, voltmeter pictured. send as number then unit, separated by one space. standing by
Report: 4.2 V
